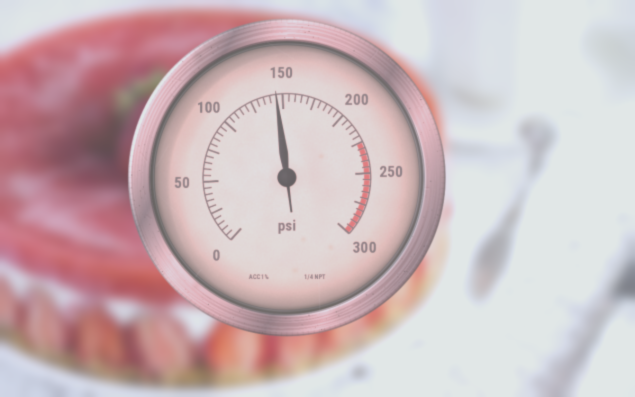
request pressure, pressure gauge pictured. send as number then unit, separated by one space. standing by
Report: 145 psi
